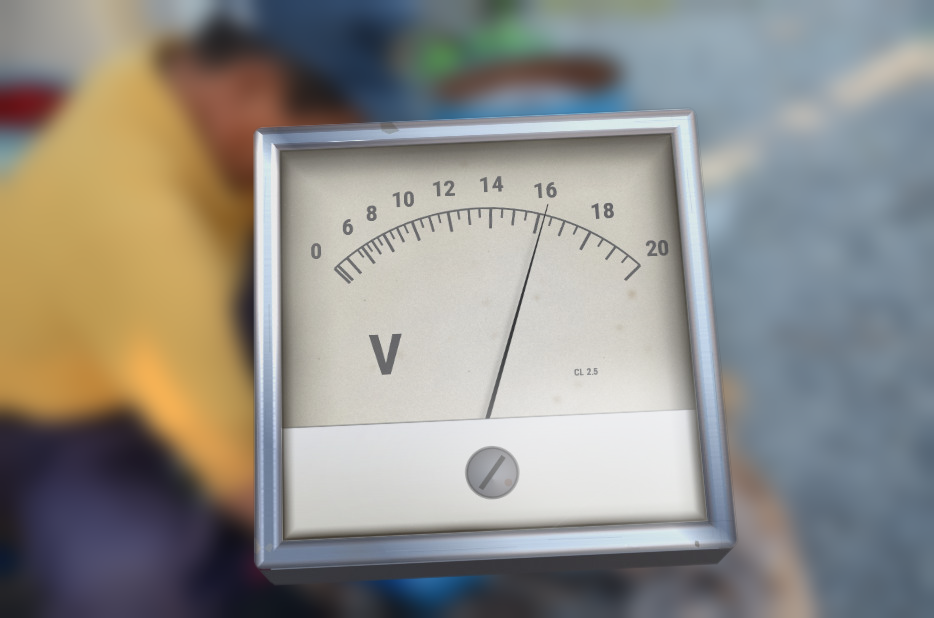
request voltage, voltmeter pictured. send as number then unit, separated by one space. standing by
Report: 16.25 V
